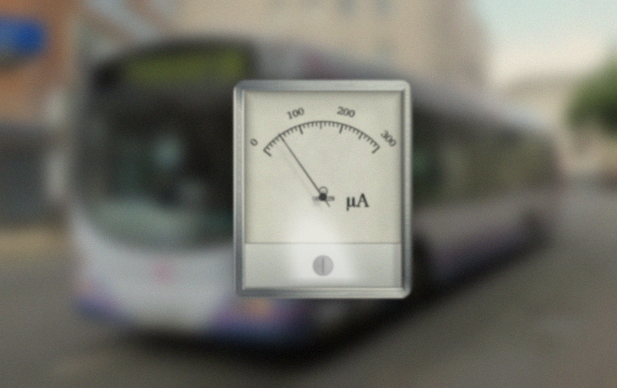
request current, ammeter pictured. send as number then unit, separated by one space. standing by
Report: 50 µA
